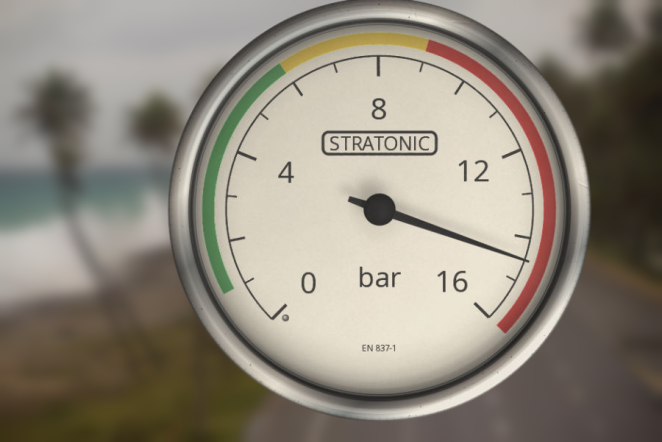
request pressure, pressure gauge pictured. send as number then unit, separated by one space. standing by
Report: 14.5 bar
